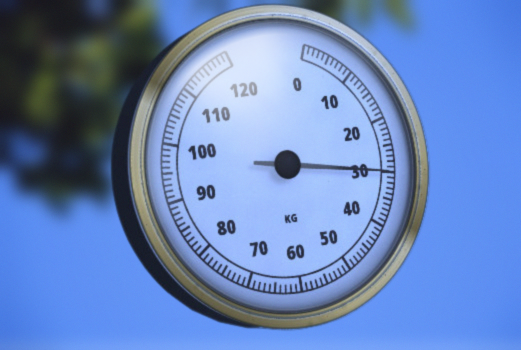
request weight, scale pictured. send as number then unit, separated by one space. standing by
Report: 30 kg
